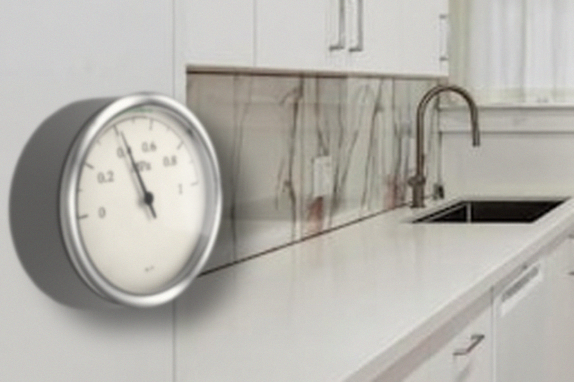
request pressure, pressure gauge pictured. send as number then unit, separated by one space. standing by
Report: 0.4 MPa
